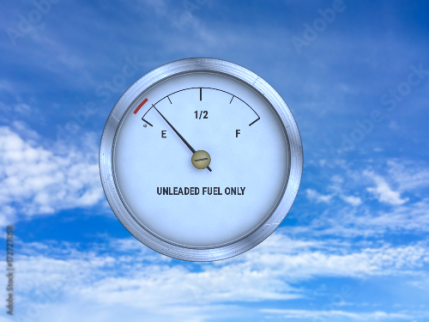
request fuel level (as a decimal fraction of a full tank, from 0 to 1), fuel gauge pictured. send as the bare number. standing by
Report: 0.125
